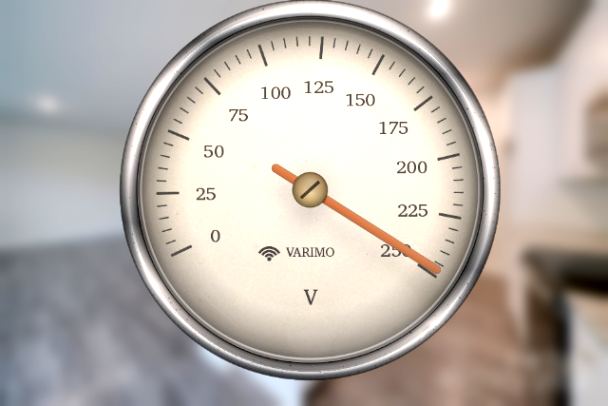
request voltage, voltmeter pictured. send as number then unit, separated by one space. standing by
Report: 247.5 V
